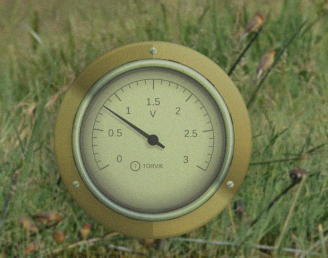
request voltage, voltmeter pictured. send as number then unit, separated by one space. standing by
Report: 0.8 V
